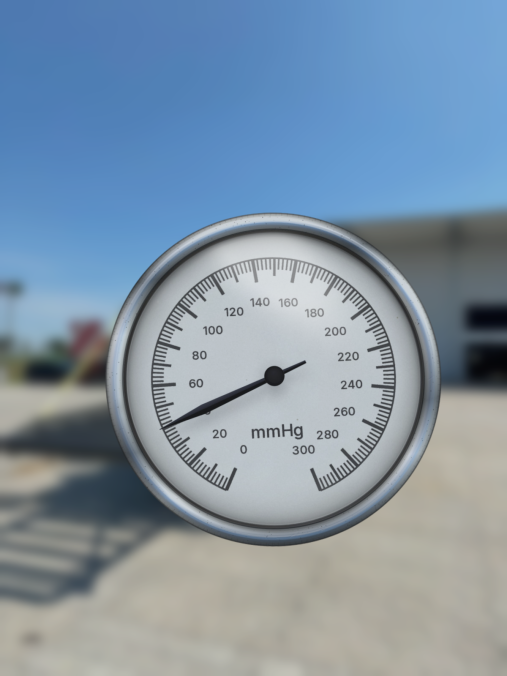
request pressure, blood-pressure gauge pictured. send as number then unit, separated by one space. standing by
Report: 40 mmHg
